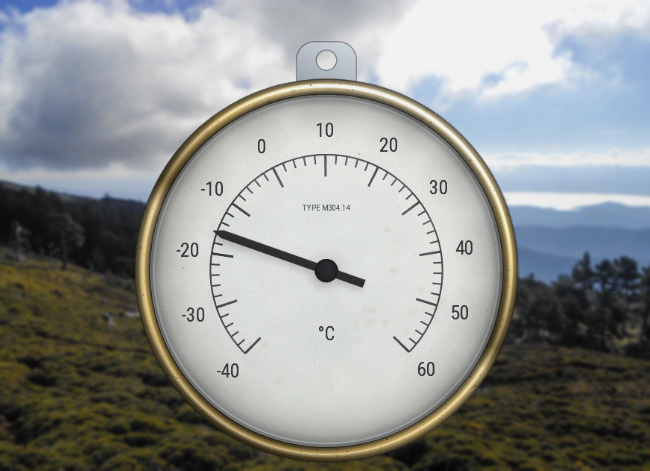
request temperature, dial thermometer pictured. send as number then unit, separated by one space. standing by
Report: -16 °C
